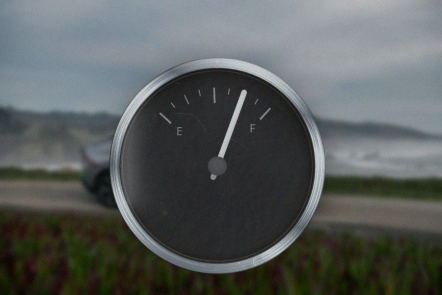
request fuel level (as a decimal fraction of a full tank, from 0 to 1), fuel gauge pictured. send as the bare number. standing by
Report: 0.75
